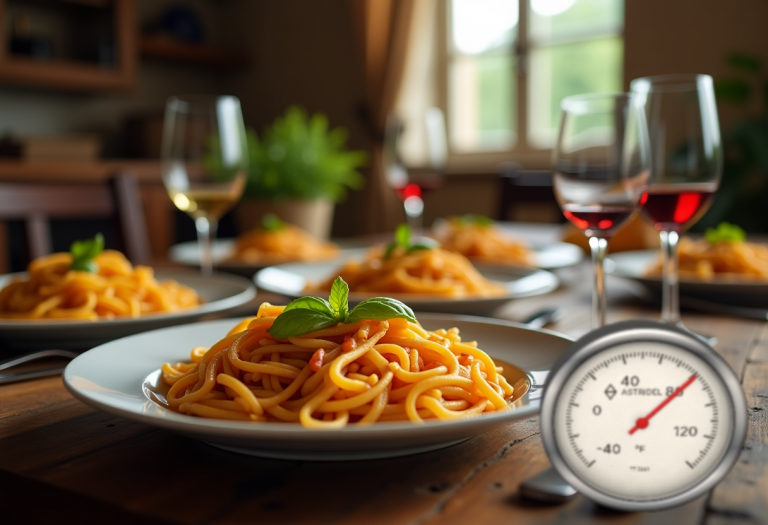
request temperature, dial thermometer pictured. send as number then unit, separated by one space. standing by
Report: 80 °F
